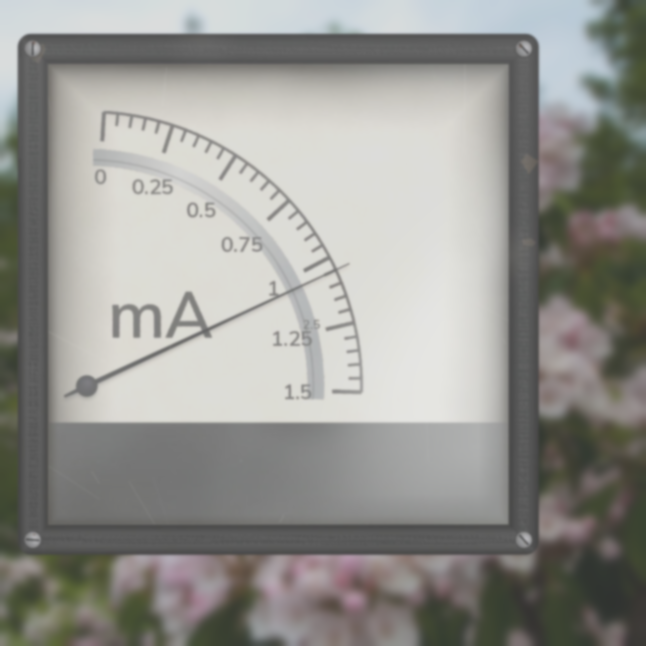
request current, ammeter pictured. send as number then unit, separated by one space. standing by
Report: 1.05 mA
